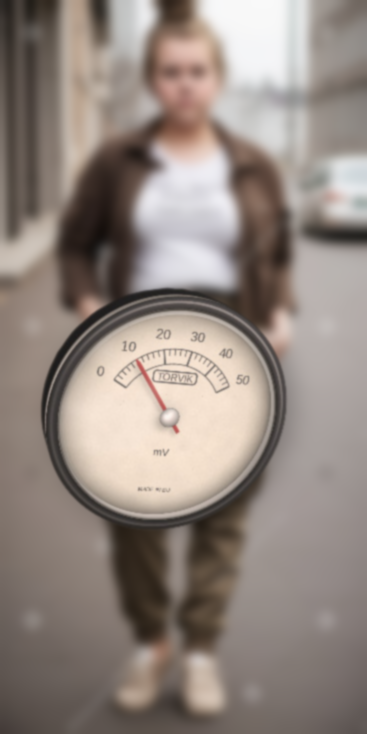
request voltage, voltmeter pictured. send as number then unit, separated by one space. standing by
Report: 10 mV
